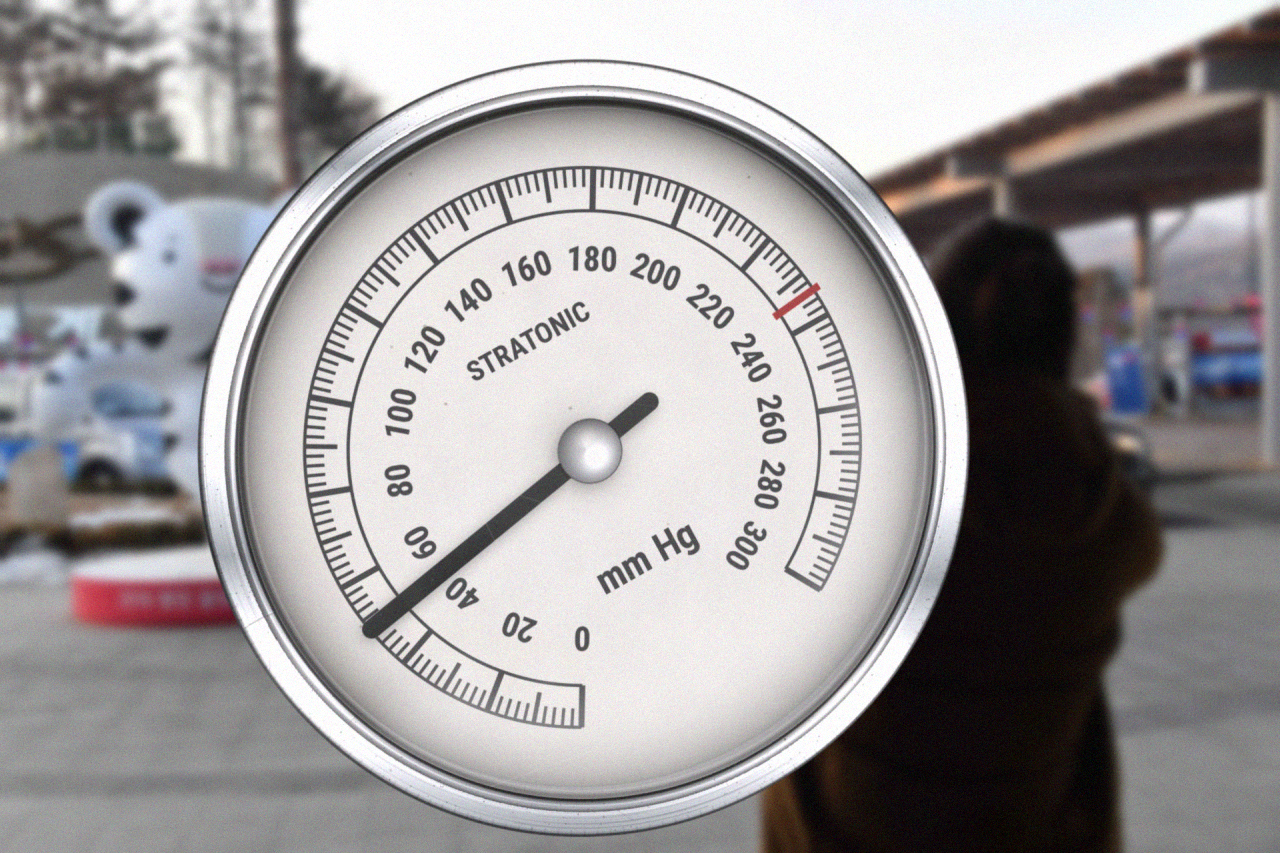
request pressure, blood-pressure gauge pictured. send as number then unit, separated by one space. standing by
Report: 50 mmHg
